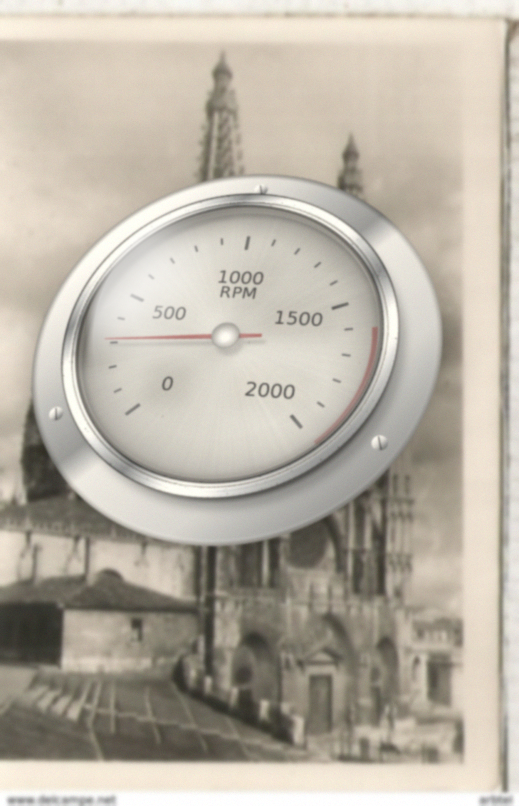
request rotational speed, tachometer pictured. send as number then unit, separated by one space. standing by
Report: 300 rpm
